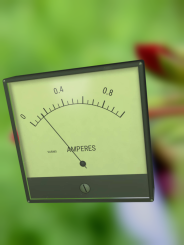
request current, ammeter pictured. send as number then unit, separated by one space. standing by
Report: 0.15 A
